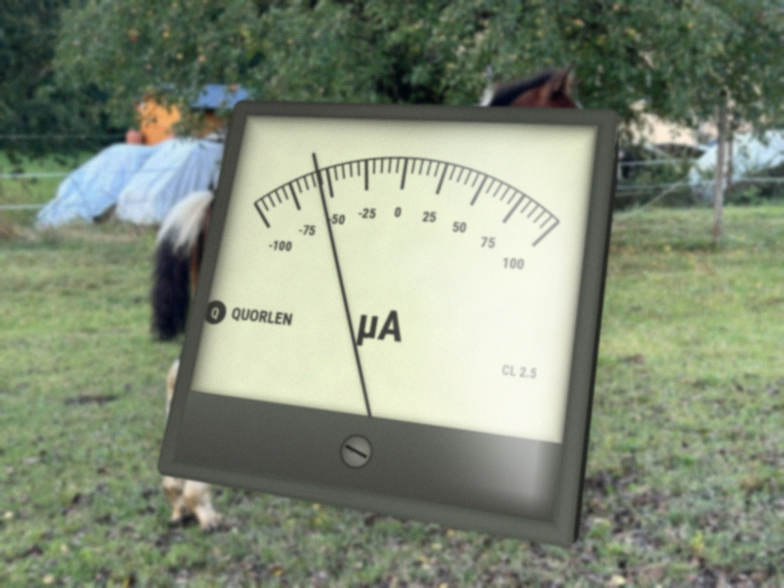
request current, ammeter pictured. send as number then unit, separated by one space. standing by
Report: -55 µA
